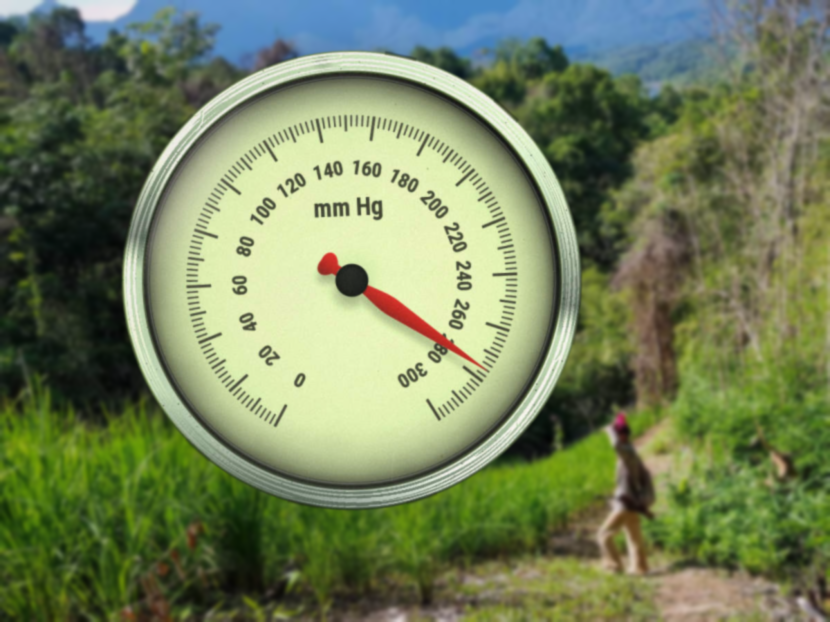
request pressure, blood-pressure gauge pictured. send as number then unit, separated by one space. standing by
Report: 276 mmHg
